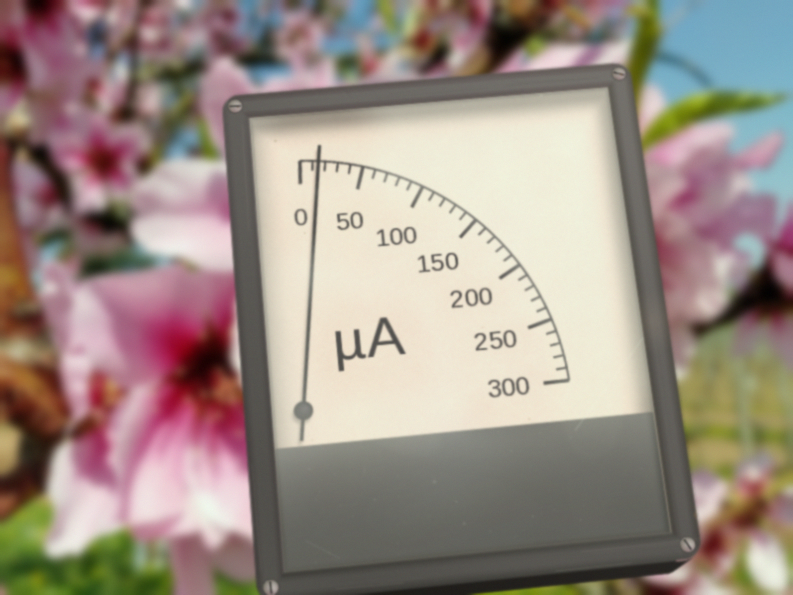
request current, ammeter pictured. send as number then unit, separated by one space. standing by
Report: 15 µA
